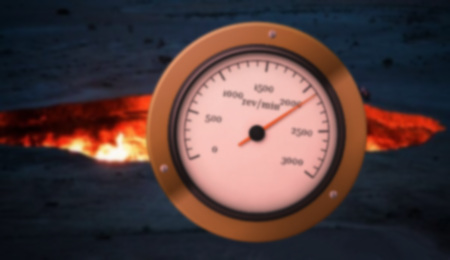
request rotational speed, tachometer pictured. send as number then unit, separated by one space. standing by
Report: 2100 rpm
